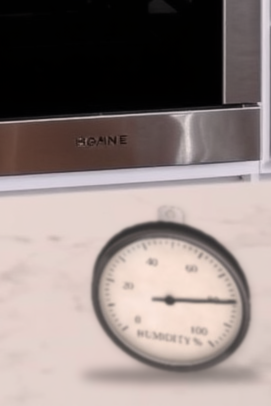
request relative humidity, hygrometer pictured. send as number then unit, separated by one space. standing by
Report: 80 %
